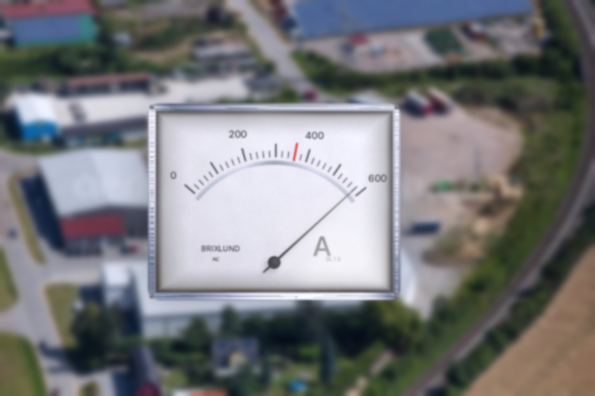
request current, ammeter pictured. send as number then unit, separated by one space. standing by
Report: 580 A
